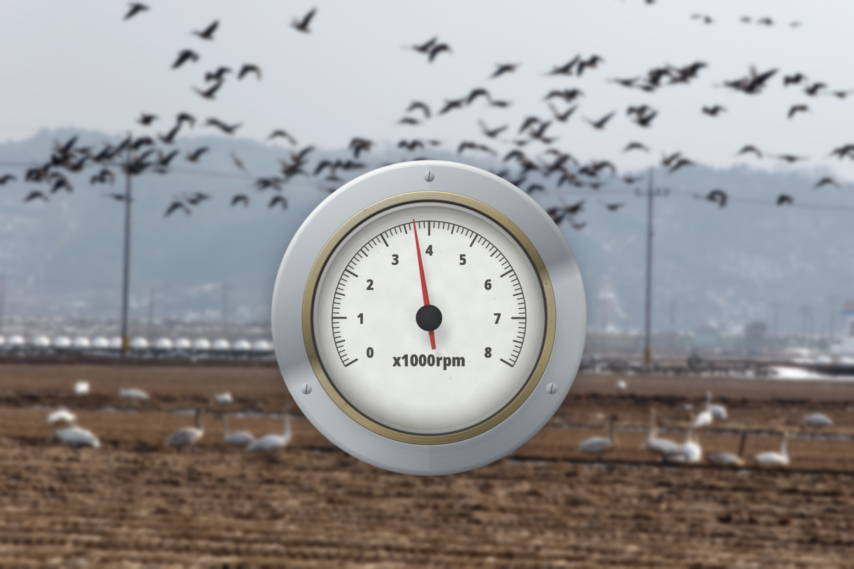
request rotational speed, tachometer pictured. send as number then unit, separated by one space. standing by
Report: 3700 rpm
